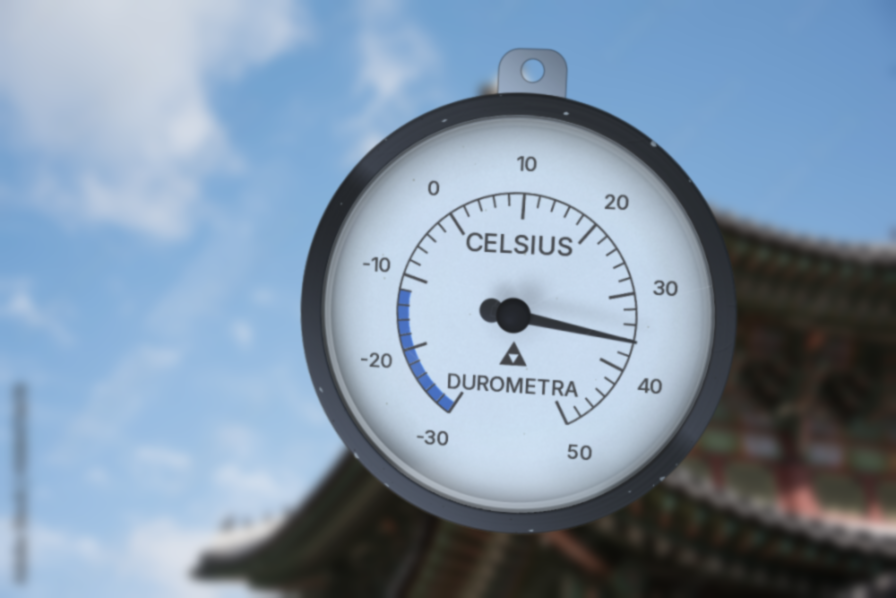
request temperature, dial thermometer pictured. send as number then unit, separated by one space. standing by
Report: 36 °C
